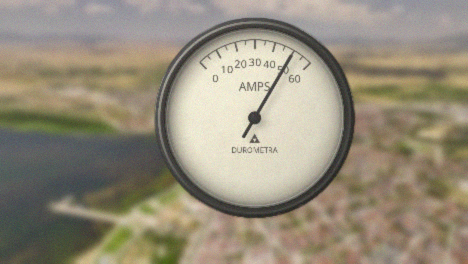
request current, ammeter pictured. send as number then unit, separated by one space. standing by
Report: 50 A
